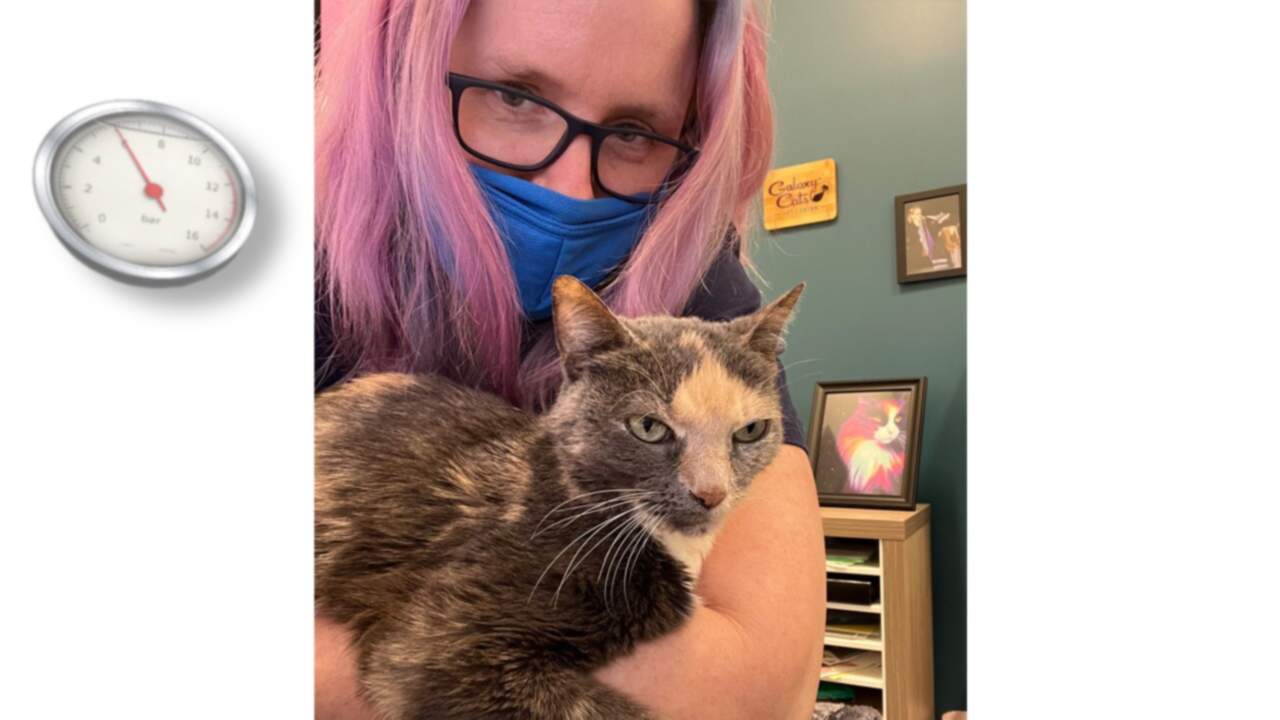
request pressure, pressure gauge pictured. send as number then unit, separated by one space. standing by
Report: 6 bar
